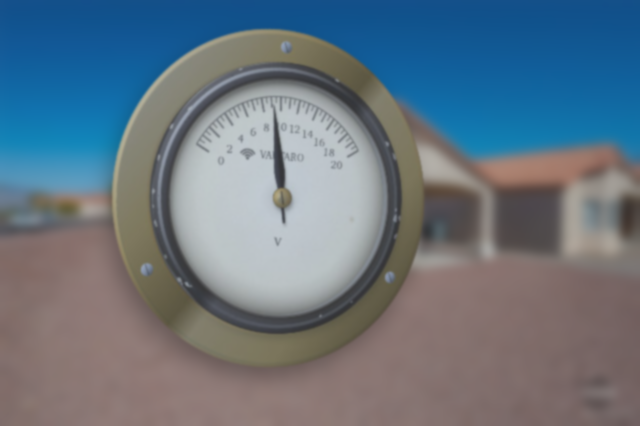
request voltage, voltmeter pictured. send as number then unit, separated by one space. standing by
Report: 9 V
